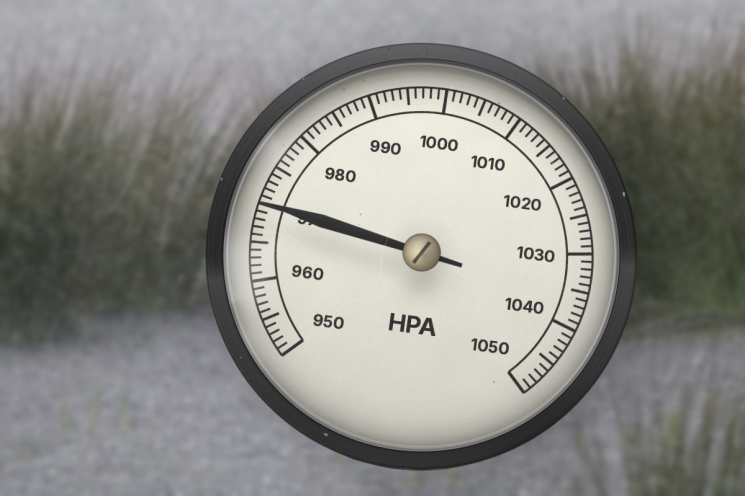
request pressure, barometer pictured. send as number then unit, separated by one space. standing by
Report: 970 hPa
